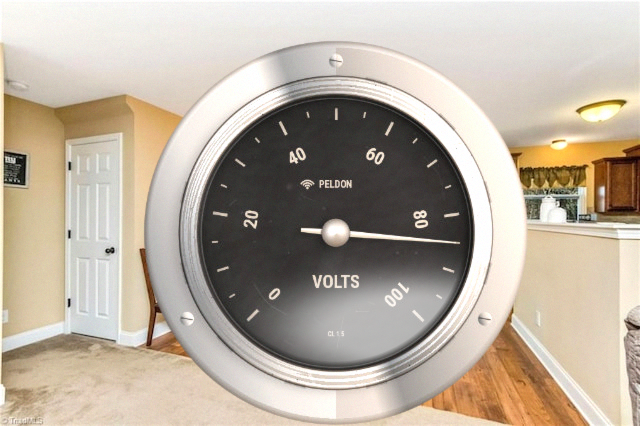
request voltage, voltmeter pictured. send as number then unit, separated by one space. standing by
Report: 85 V
